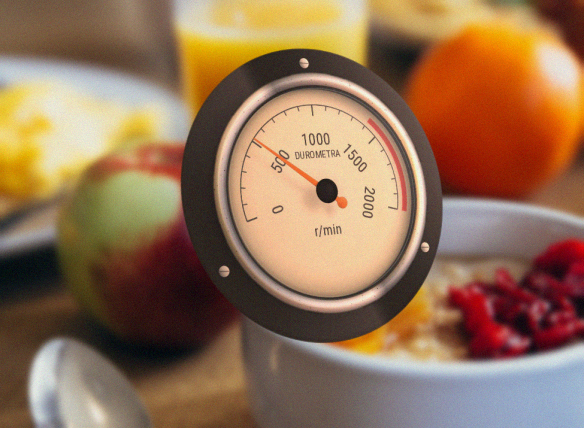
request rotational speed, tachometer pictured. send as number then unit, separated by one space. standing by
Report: 500 rpm
